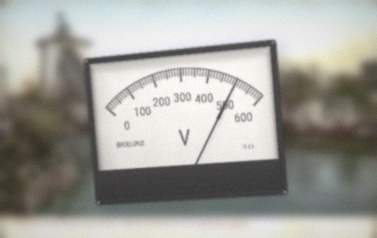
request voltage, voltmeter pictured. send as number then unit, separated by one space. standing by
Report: 500 V
